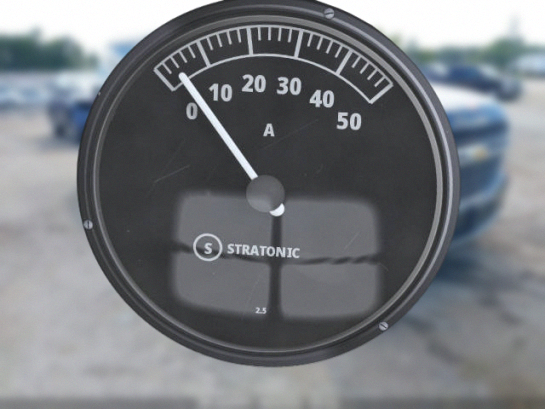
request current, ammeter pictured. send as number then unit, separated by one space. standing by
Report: 4 A
